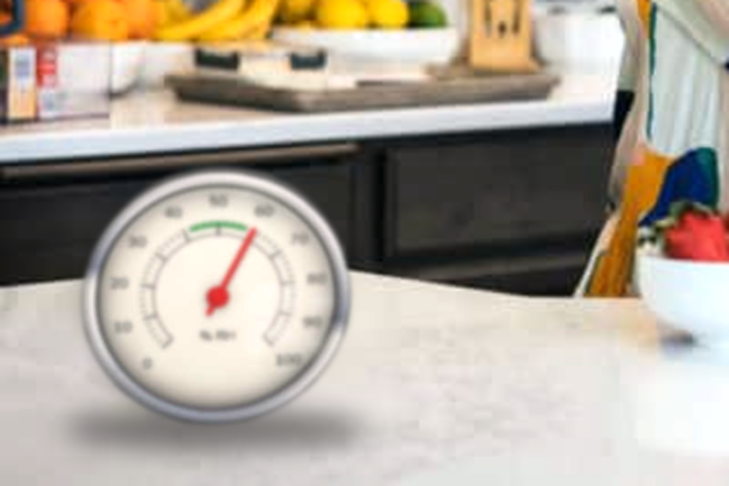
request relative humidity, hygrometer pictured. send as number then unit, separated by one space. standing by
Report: 60 %
